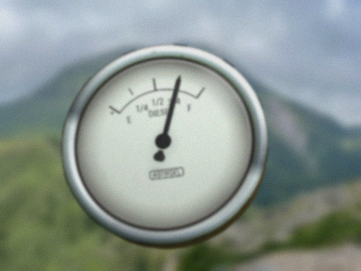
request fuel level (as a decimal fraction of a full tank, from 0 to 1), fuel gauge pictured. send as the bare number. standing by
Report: 0.75
